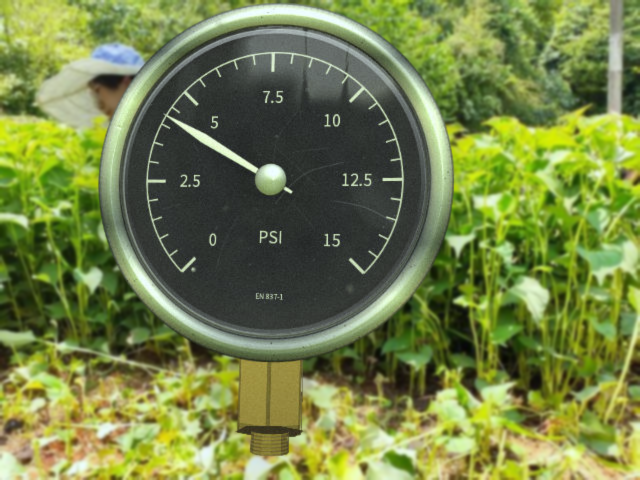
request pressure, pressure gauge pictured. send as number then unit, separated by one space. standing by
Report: 4.25 psi
